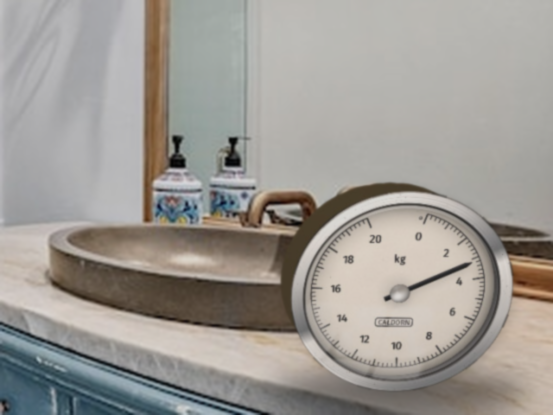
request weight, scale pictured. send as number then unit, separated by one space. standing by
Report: 3 kg
